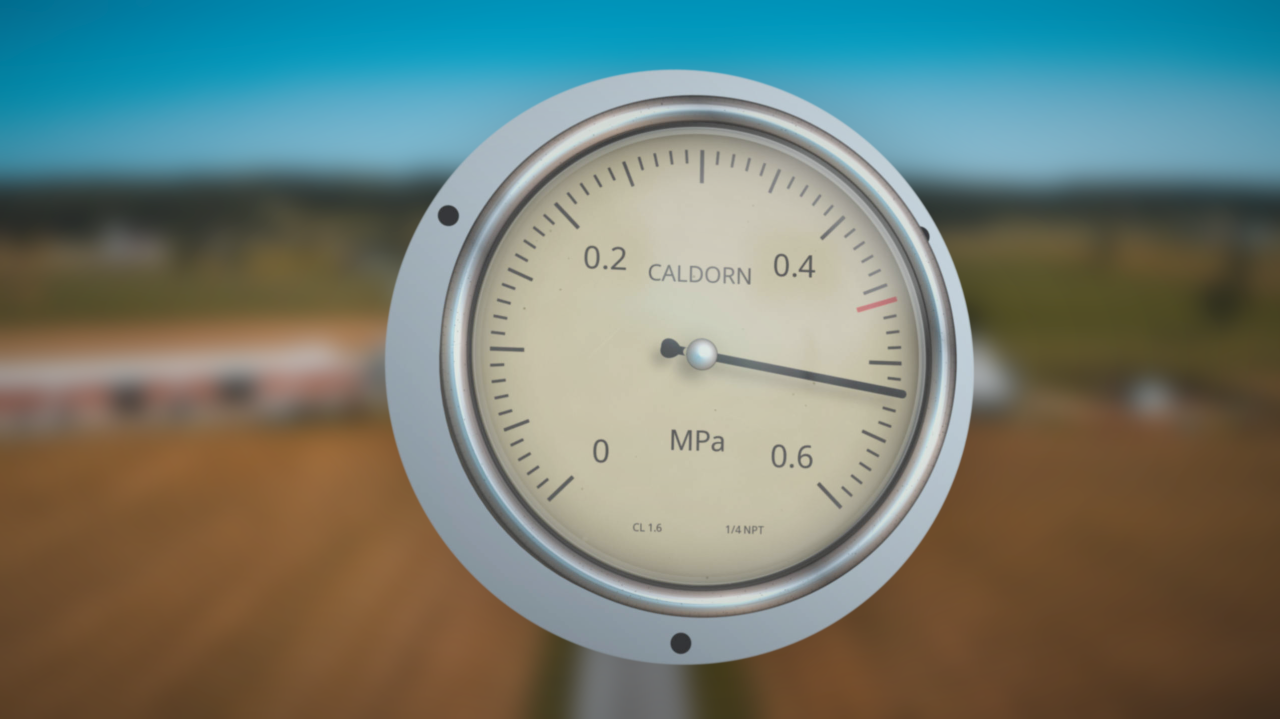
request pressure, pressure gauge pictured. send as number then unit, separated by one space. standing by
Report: 0.52 MPa
